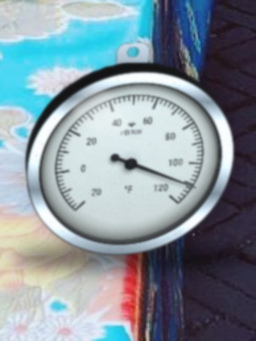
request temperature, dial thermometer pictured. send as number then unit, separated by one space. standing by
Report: 110 °F
